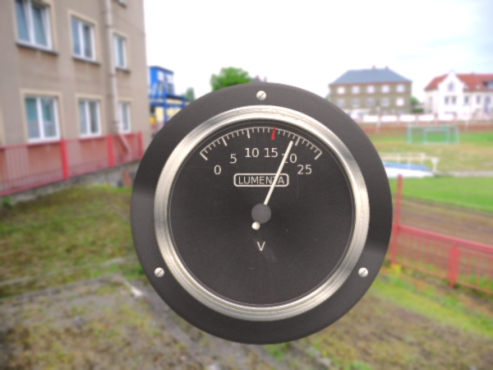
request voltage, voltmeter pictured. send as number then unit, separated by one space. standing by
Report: 19 V
